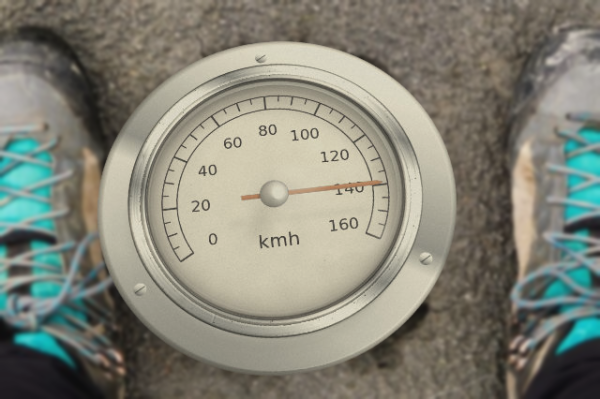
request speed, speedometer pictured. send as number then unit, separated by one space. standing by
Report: 140 km/h
